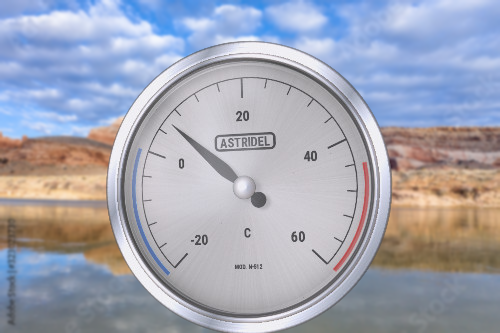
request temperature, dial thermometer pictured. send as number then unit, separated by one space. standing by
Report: 6 °C
